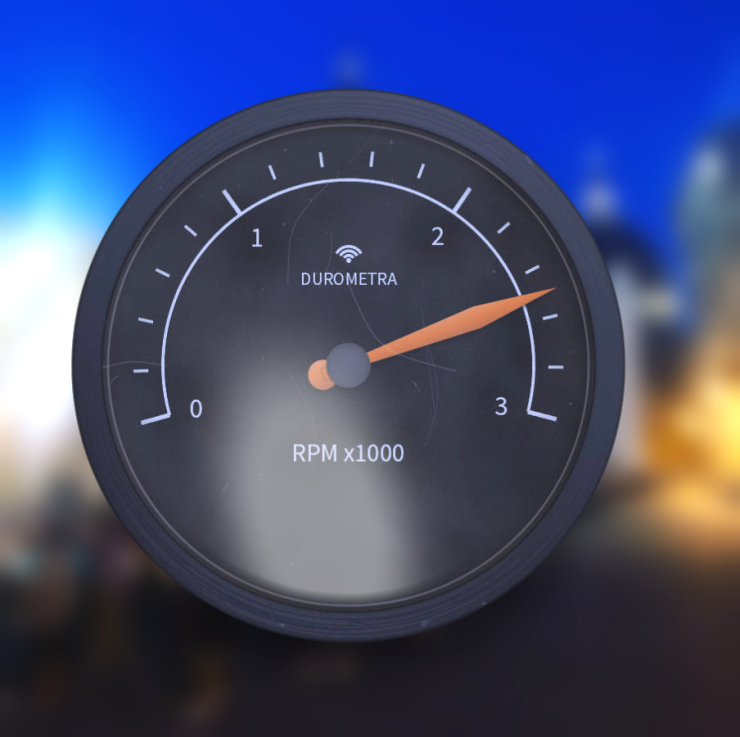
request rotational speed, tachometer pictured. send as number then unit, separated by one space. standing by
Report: 2500 rpm
